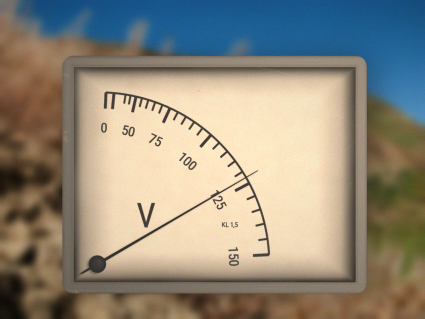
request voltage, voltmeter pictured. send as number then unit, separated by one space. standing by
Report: 122.5 V
